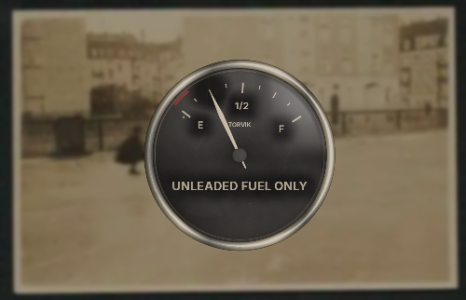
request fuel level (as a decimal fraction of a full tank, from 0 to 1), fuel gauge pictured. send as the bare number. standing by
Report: 0.25
